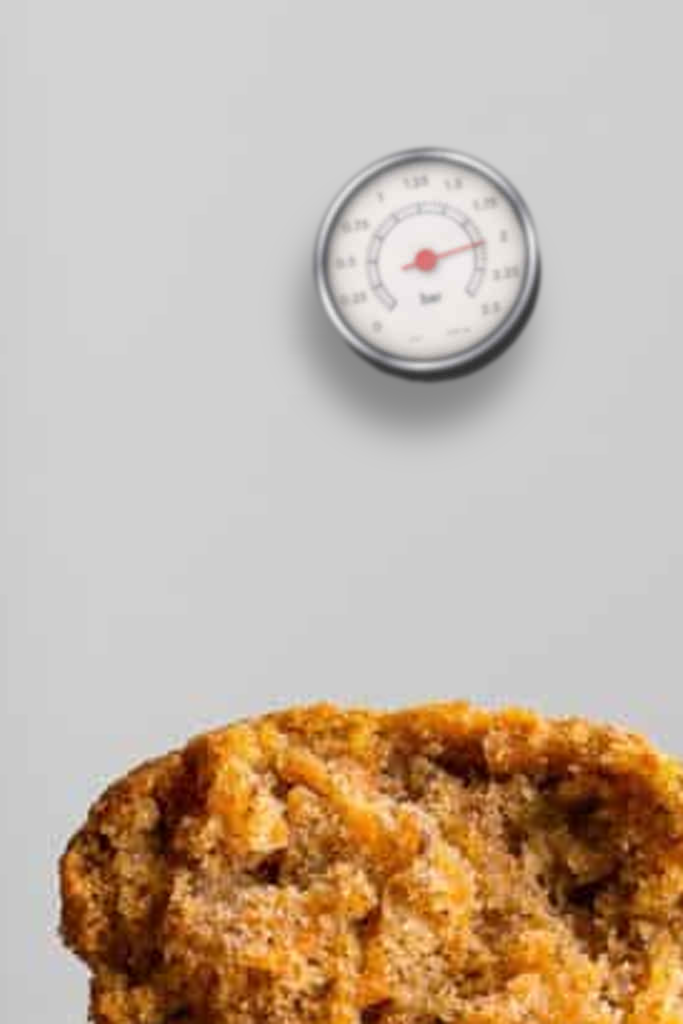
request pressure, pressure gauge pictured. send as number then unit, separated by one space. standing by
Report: 2 bar
